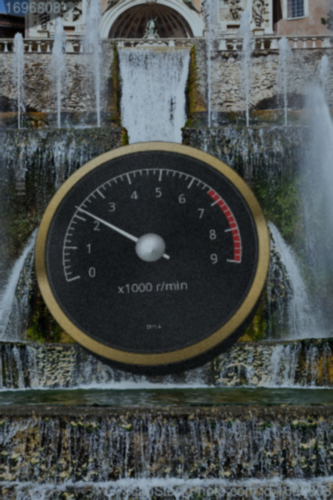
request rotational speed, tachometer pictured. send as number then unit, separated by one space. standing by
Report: 2200 rpm
